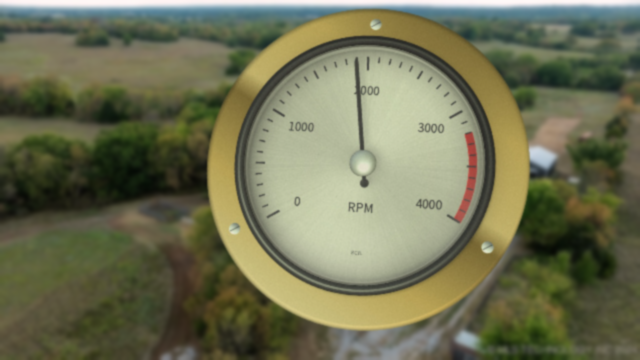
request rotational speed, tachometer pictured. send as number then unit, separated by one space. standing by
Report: 1900 rpm
